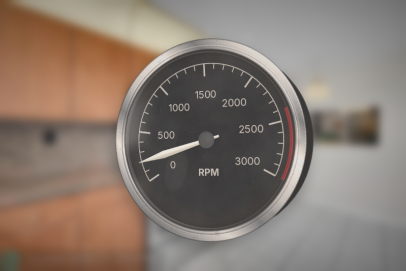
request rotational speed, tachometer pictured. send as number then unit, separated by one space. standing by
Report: 200 rpm
